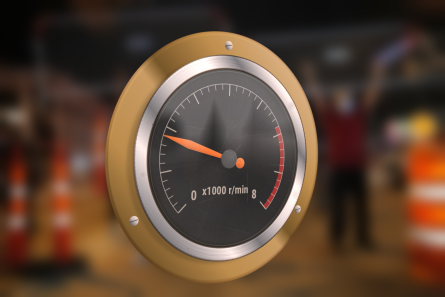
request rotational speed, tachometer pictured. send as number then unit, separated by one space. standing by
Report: 1800 rpm
